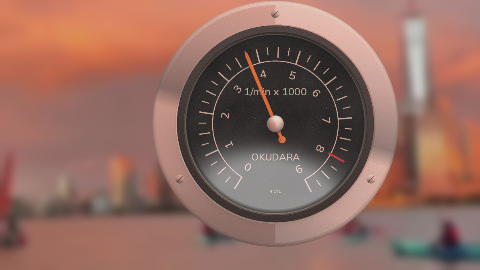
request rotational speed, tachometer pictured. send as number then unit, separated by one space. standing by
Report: 3750 rpm
